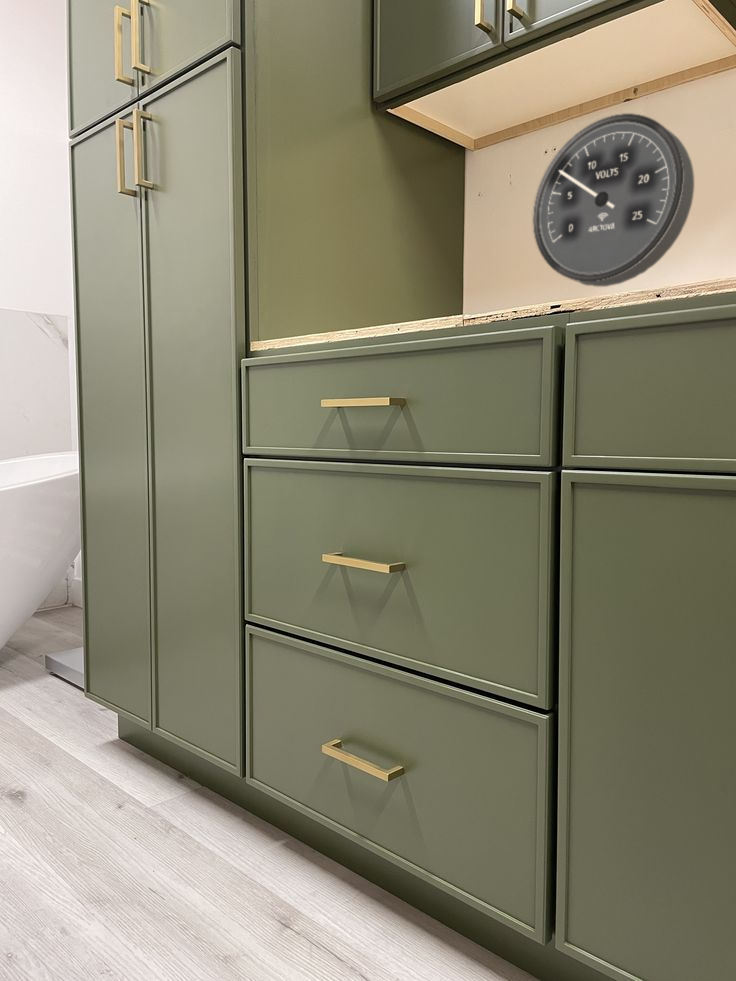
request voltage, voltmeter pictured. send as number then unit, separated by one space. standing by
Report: 7 V
